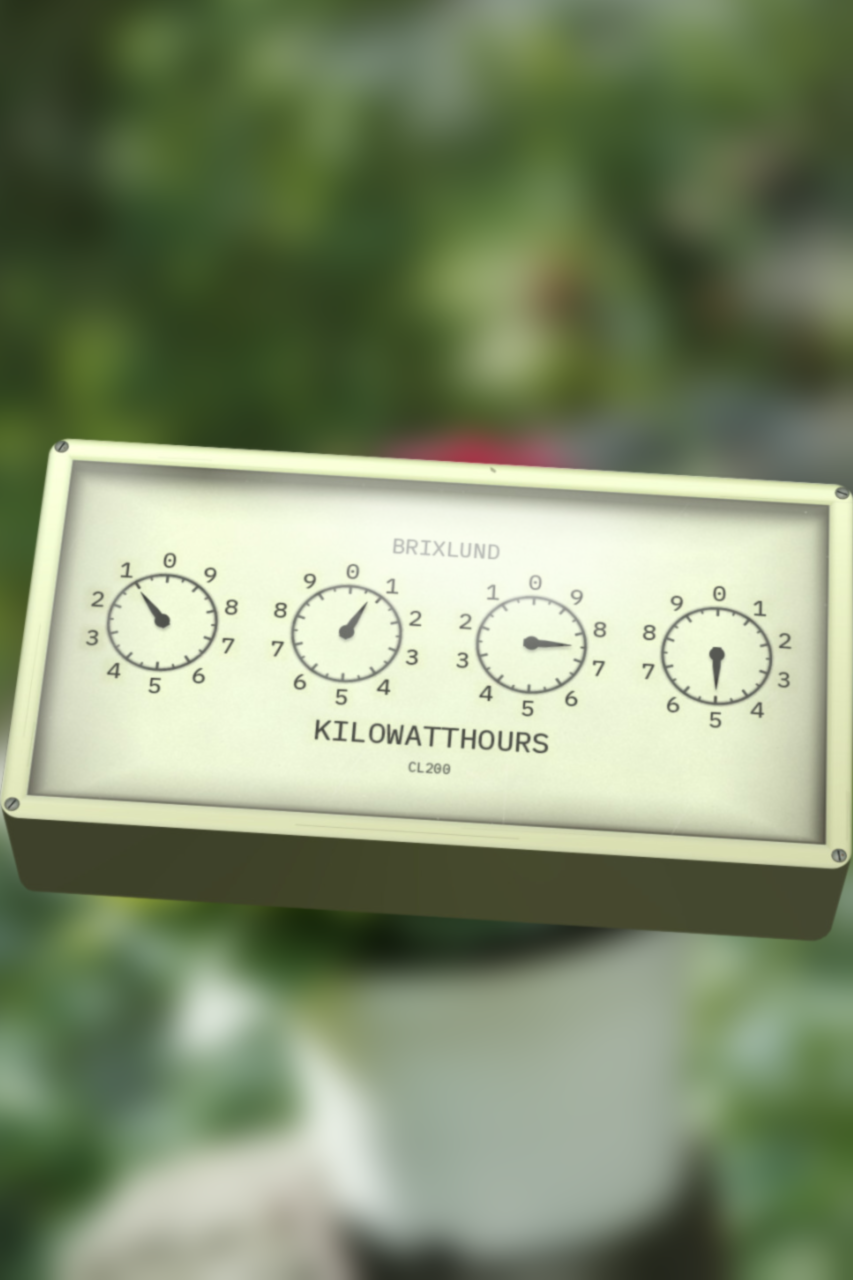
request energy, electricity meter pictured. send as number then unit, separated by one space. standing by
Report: 1075 kWh
